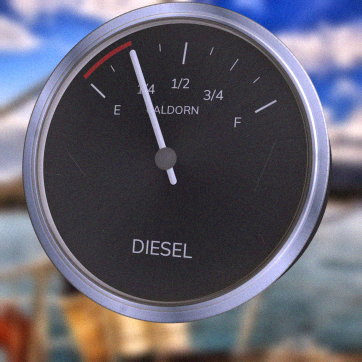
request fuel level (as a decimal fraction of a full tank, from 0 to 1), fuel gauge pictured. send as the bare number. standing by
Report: 0.25
